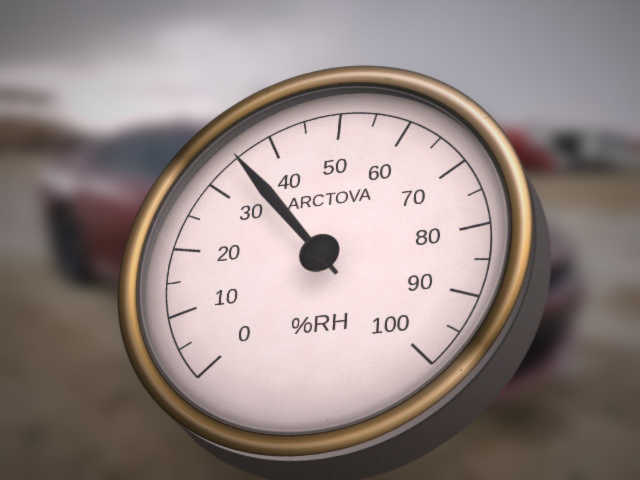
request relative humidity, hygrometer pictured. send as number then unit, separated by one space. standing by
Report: 35 %
